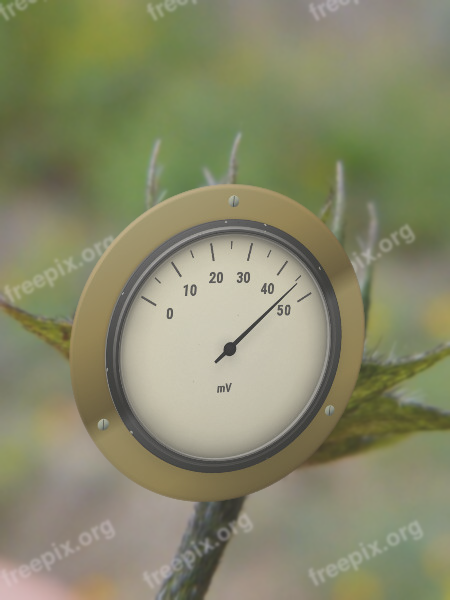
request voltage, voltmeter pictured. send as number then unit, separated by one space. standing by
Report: 45 mV
